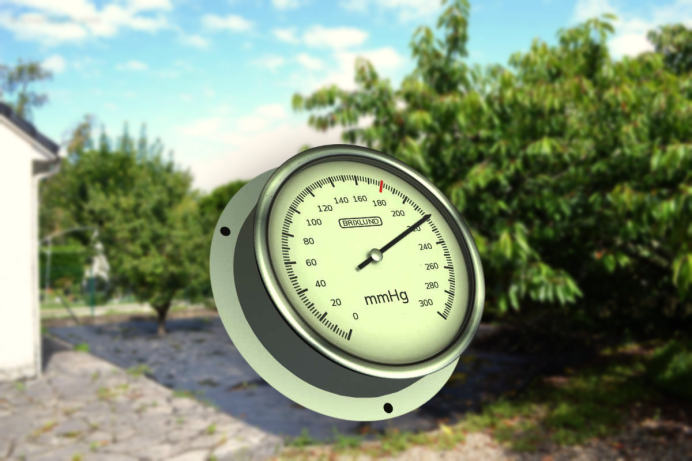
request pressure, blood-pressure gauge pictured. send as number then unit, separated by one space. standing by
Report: 220 mmHg
